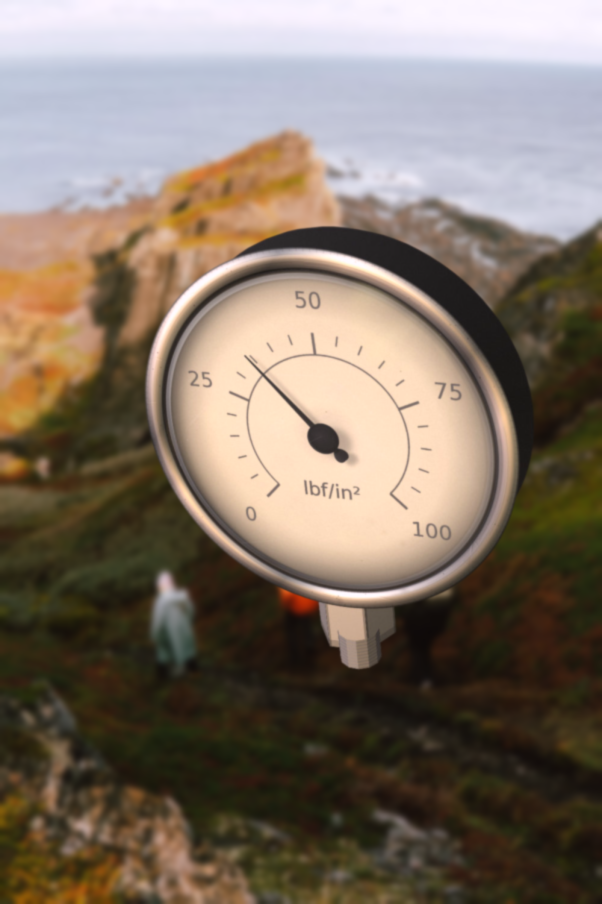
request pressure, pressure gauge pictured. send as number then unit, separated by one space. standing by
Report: 35 psi
